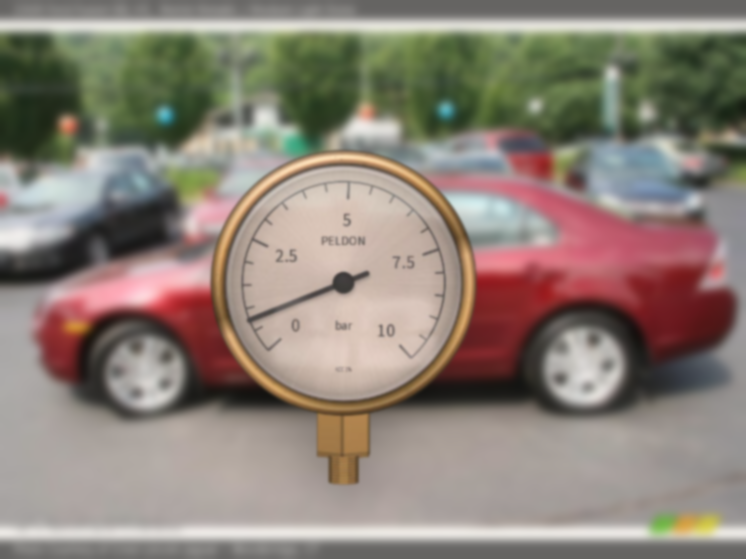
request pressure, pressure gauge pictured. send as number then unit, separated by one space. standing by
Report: 0.75 bar
